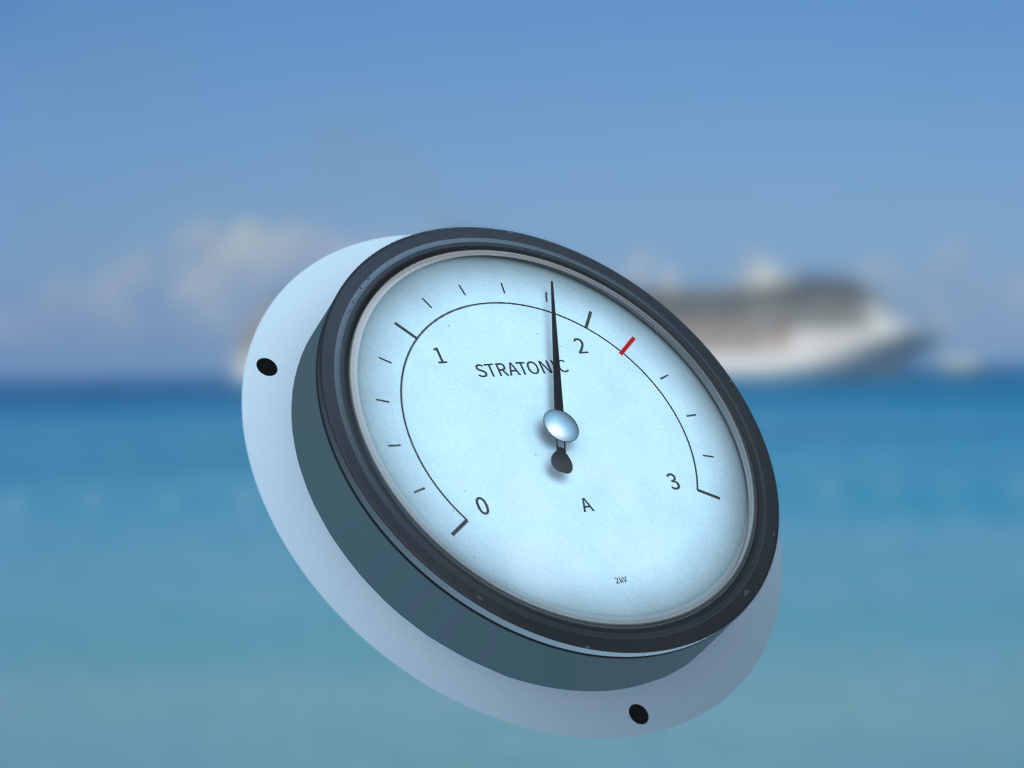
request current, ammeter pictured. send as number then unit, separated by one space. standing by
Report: 1.8 A
